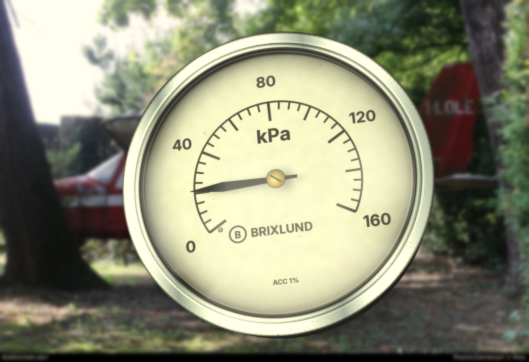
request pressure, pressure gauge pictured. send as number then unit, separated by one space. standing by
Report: 20 kPa
